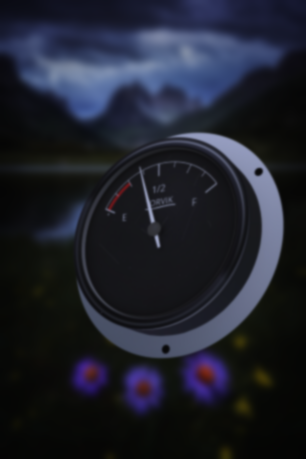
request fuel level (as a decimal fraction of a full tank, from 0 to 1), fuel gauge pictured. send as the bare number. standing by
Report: 0.375
